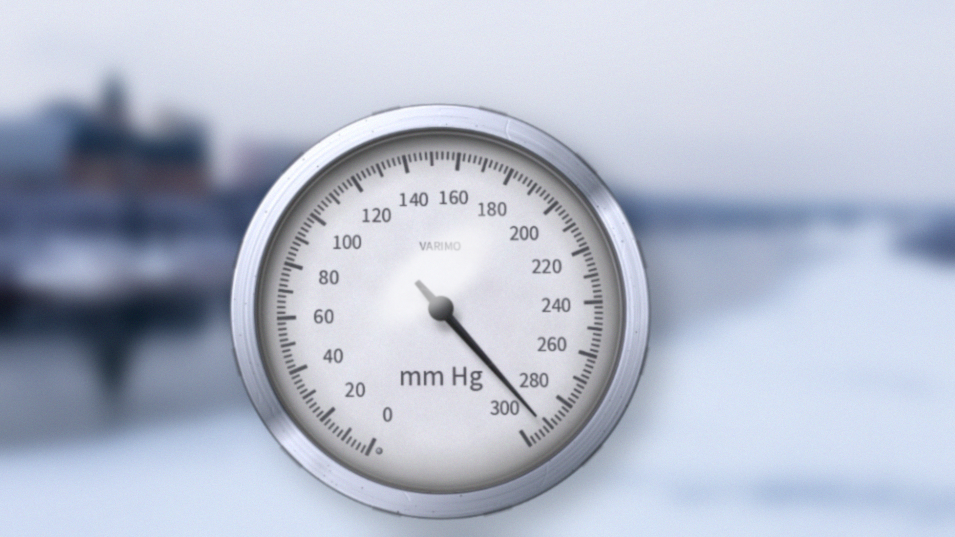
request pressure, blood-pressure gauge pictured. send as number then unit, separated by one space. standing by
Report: 292 mmHg
